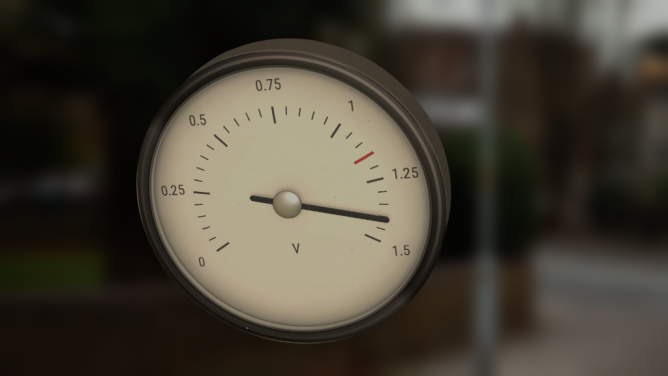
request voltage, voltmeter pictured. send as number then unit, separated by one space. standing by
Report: 1.4 V
